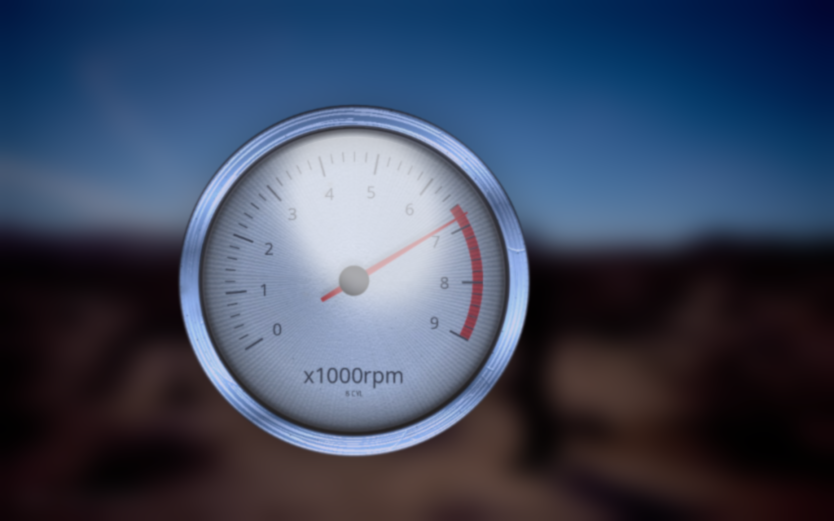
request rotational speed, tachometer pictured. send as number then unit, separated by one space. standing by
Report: 6800 rpm
